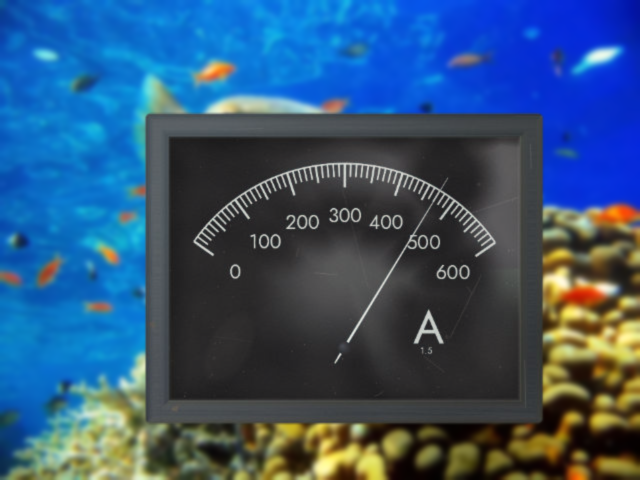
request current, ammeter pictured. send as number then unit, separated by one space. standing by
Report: 470 A
